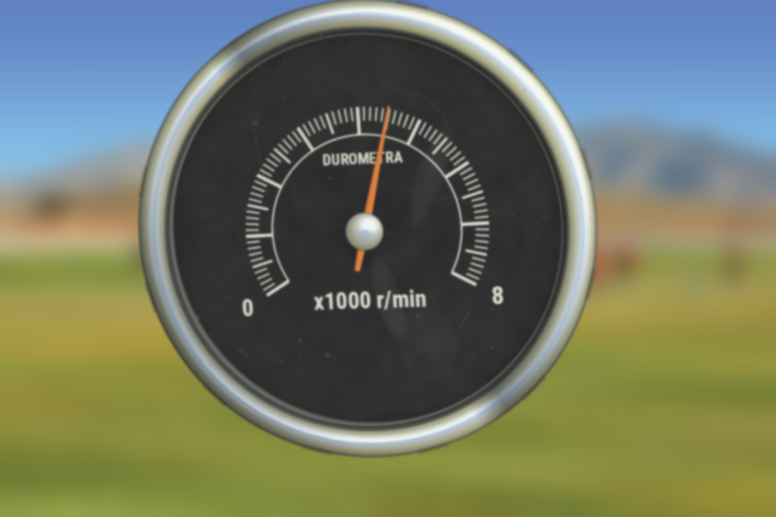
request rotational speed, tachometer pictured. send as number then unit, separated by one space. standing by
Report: 4500 rpm
